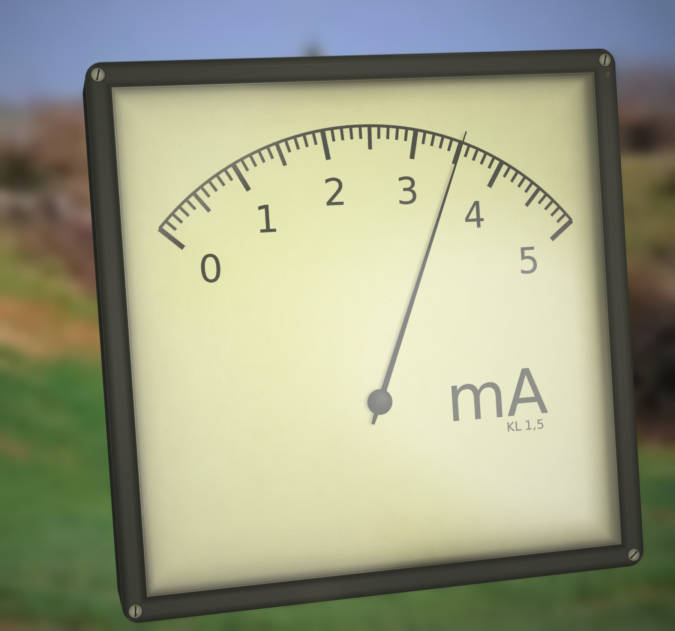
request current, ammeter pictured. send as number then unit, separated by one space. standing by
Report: 3.5 mA
